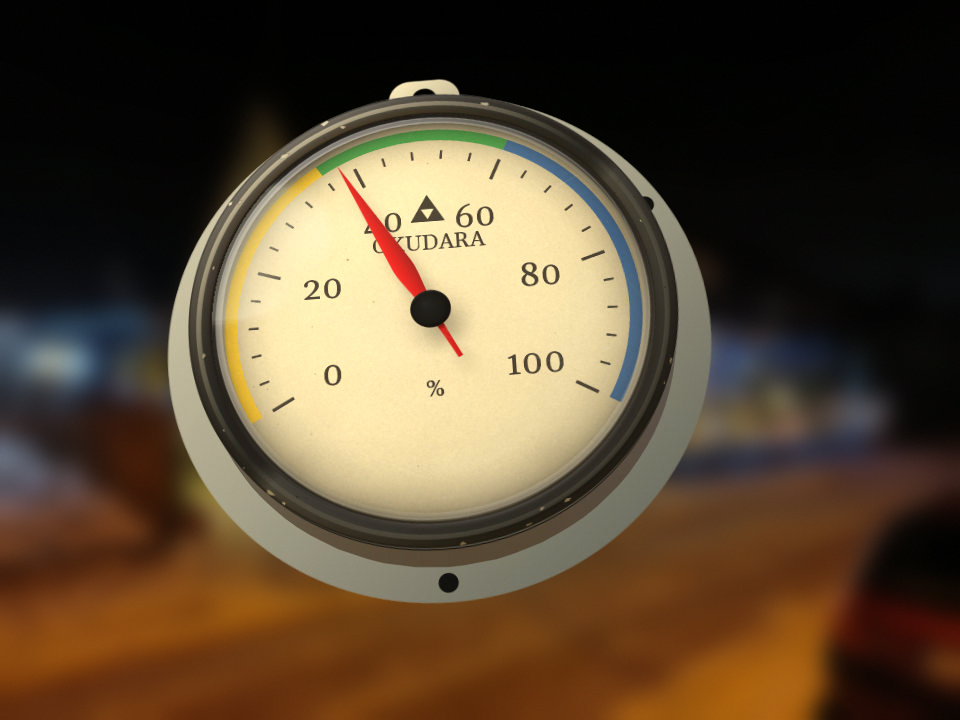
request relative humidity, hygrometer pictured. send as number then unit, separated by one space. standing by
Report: 38 %
